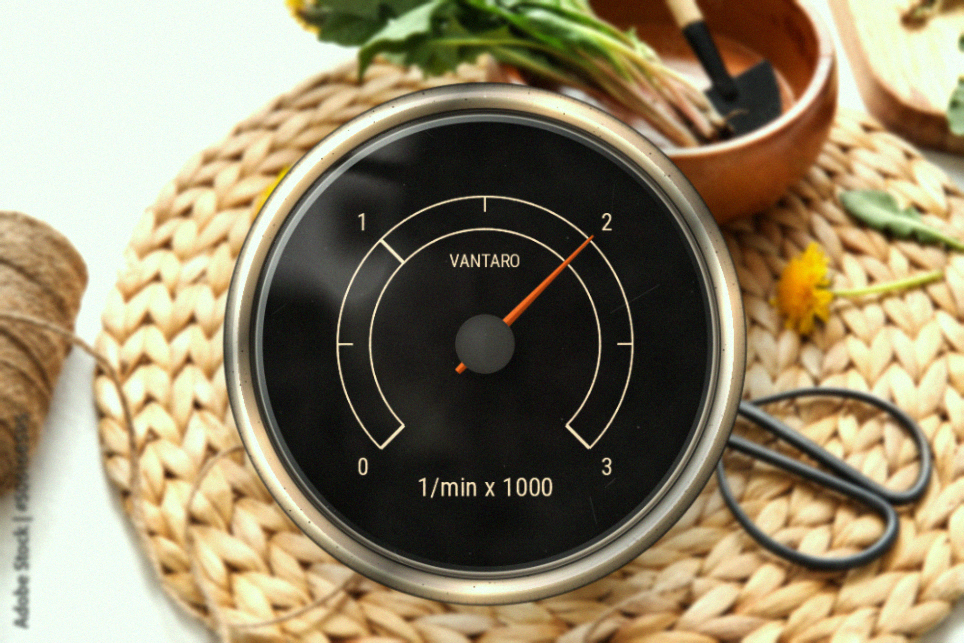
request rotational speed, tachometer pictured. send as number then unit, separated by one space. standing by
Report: 2000 rpm
